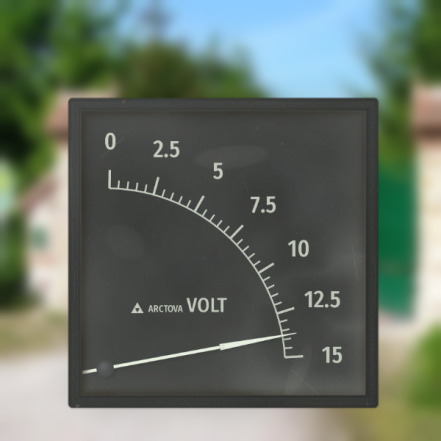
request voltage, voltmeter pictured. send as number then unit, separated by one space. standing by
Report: 13.75 V
